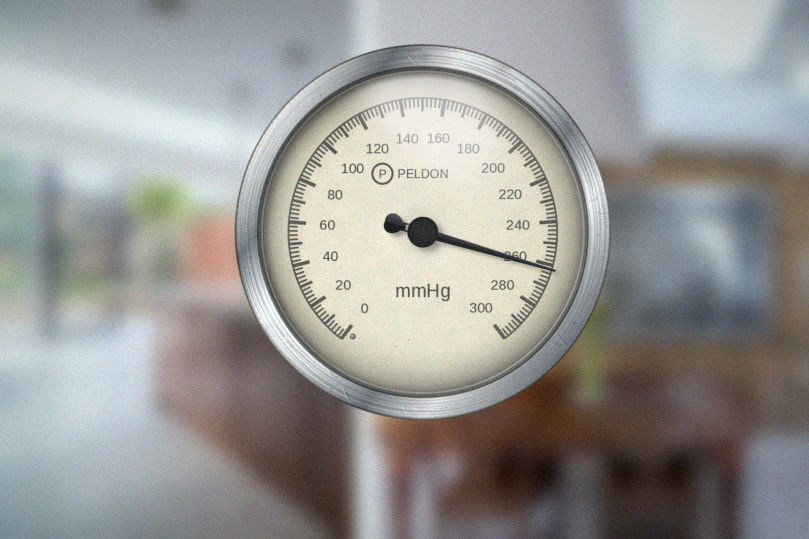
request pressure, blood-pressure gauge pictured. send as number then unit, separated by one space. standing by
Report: 262 mmHg
